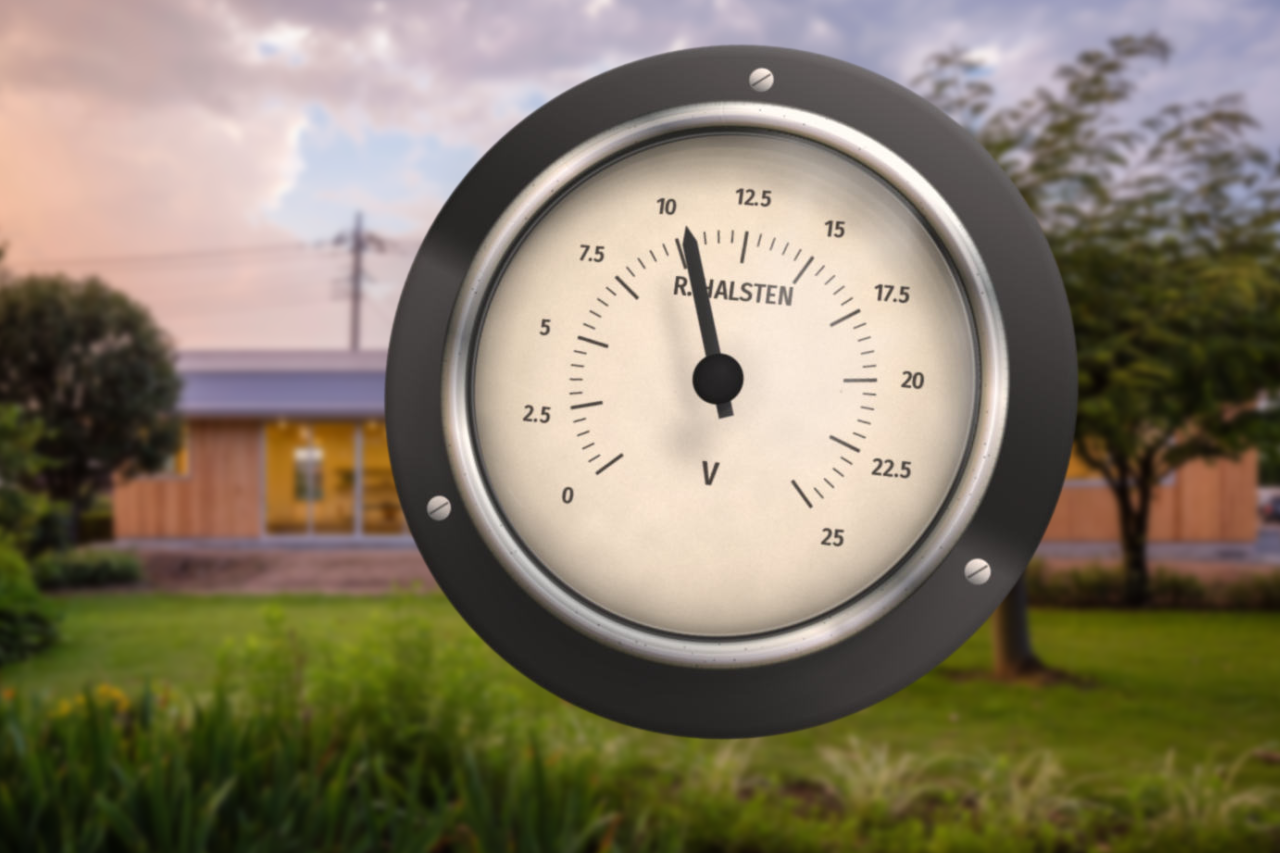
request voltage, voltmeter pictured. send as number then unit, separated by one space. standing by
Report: 10.5 V
